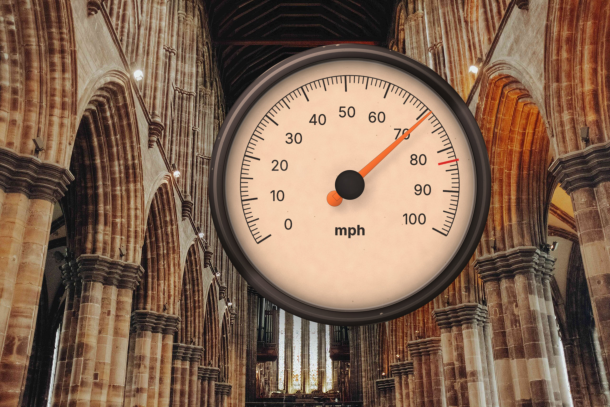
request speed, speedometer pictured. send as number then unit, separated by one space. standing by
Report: 71 mph
